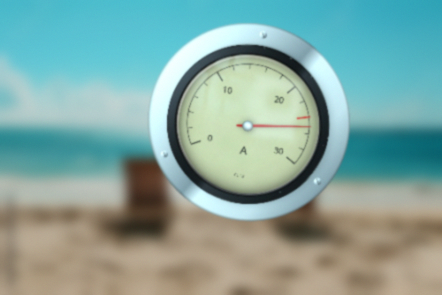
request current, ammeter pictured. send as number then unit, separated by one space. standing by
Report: 25 A
